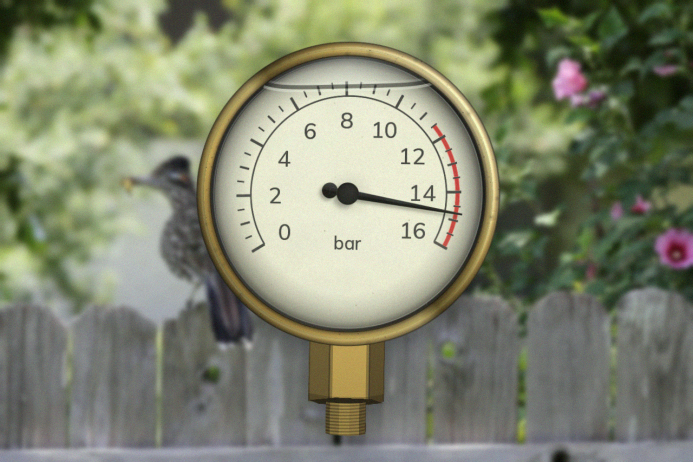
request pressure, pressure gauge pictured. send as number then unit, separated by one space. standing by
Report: 14.75 bar
